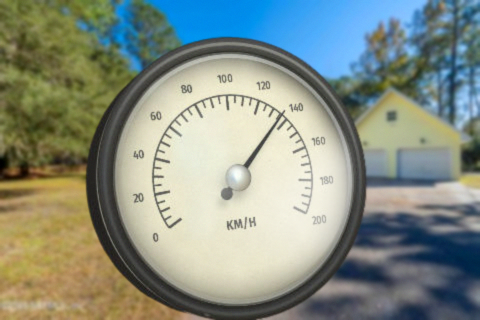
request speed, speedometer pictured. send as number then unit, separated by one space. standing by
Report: 135 km/h
